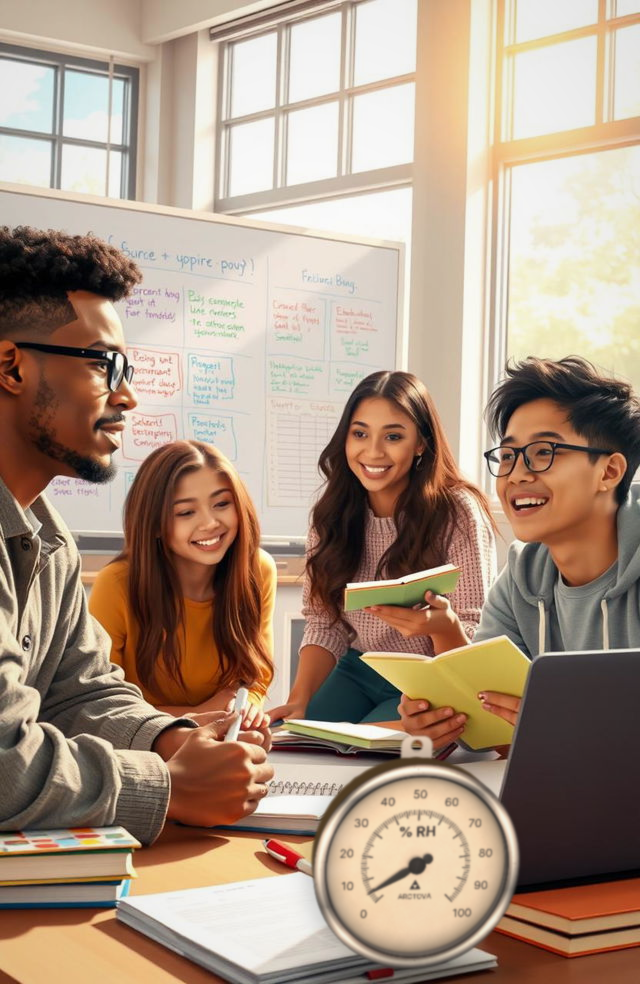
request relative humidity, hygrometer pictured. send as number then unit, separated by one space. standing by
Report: 5 %
